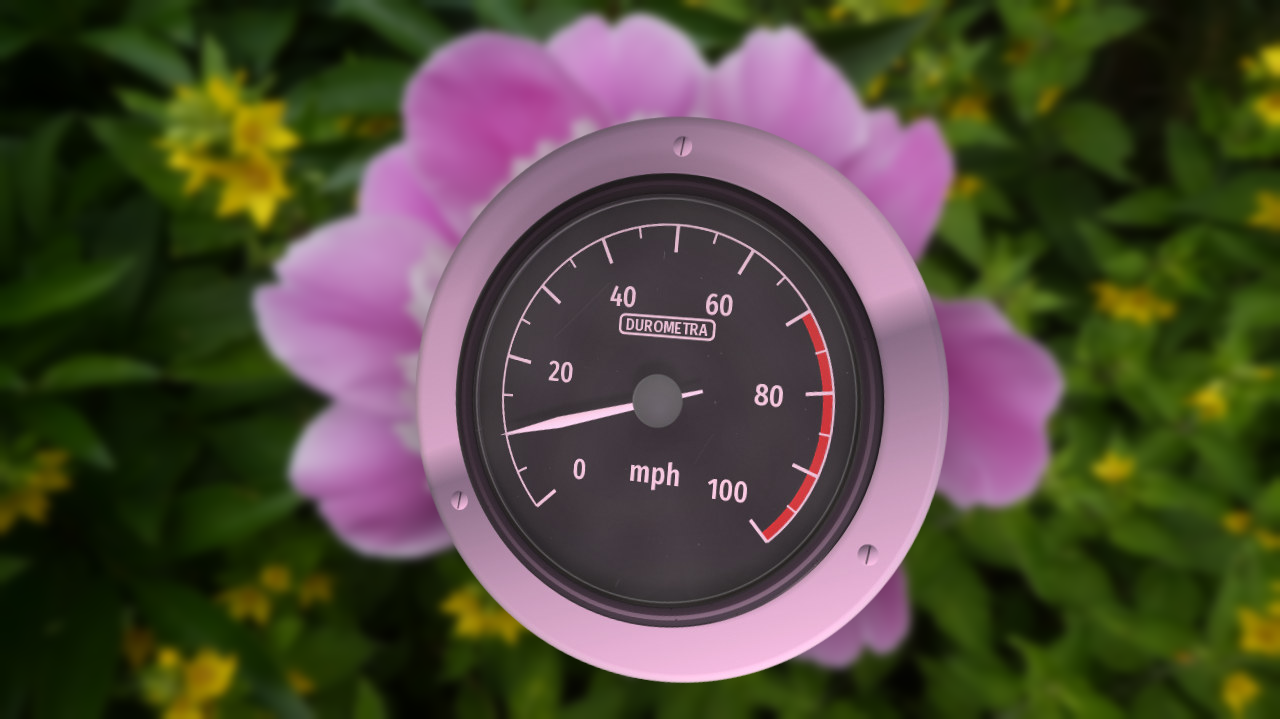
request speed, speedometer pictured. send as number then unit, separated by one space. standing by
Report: 10 mph
